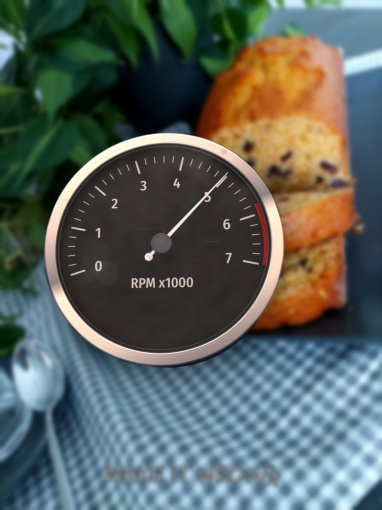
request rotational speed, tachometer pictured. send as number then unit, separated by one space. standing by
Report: 5000 rpm
